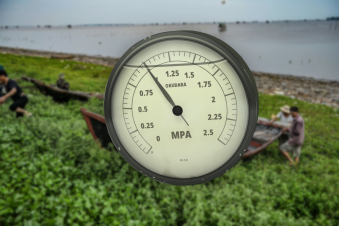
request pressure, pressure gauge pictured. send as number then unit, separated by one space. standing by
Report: 1 MPa
